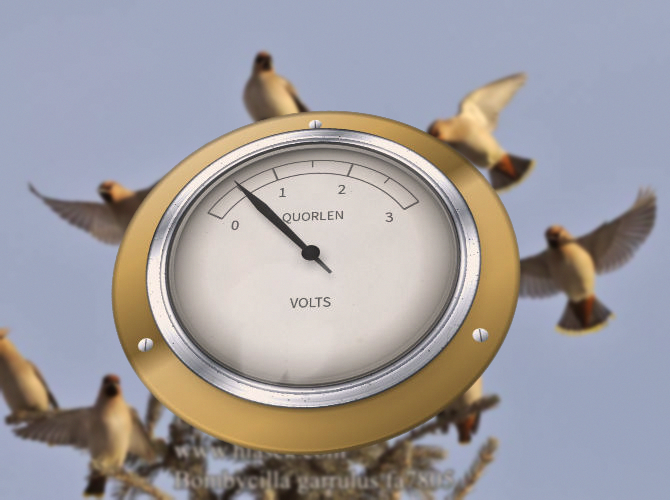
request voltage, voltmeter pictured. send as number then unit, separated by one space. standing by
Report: 0.5 V
